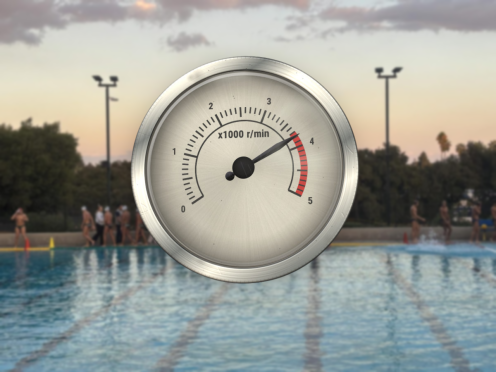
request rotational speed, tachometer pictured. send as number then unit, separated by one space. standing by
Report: 3800 rpm
